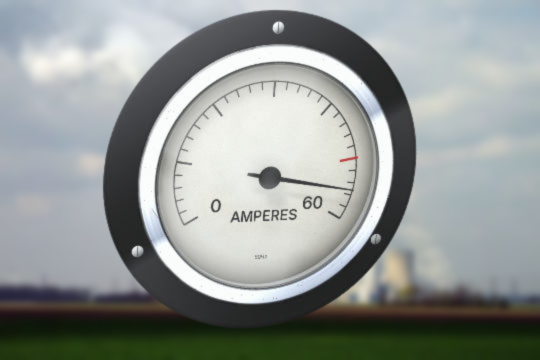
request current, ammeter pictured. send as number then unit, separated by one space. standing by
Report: 55 A
